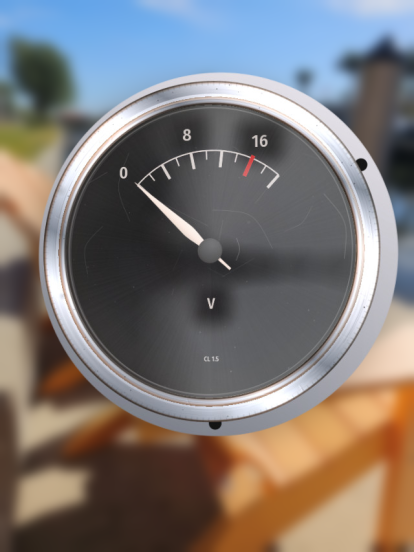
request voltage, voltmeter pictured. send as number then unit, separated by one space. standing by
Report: 0 V
